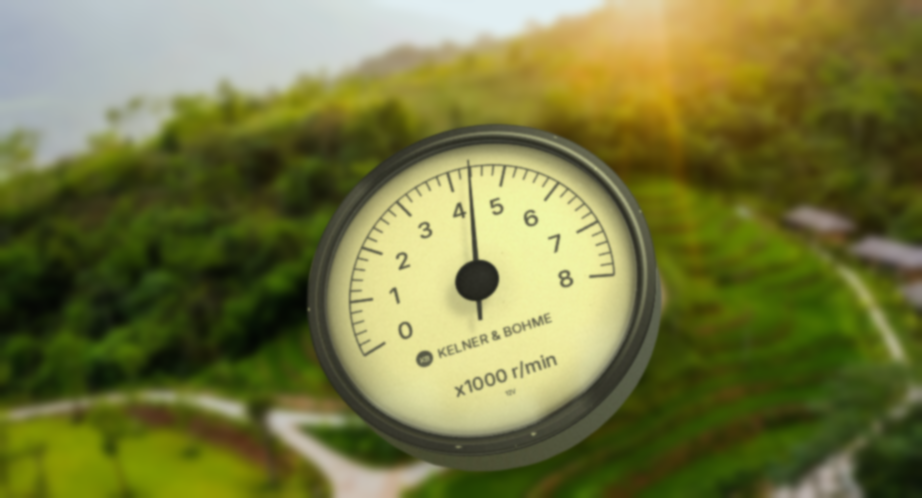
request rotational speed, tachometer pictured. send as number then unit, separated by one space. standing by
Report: 4400 rpm
